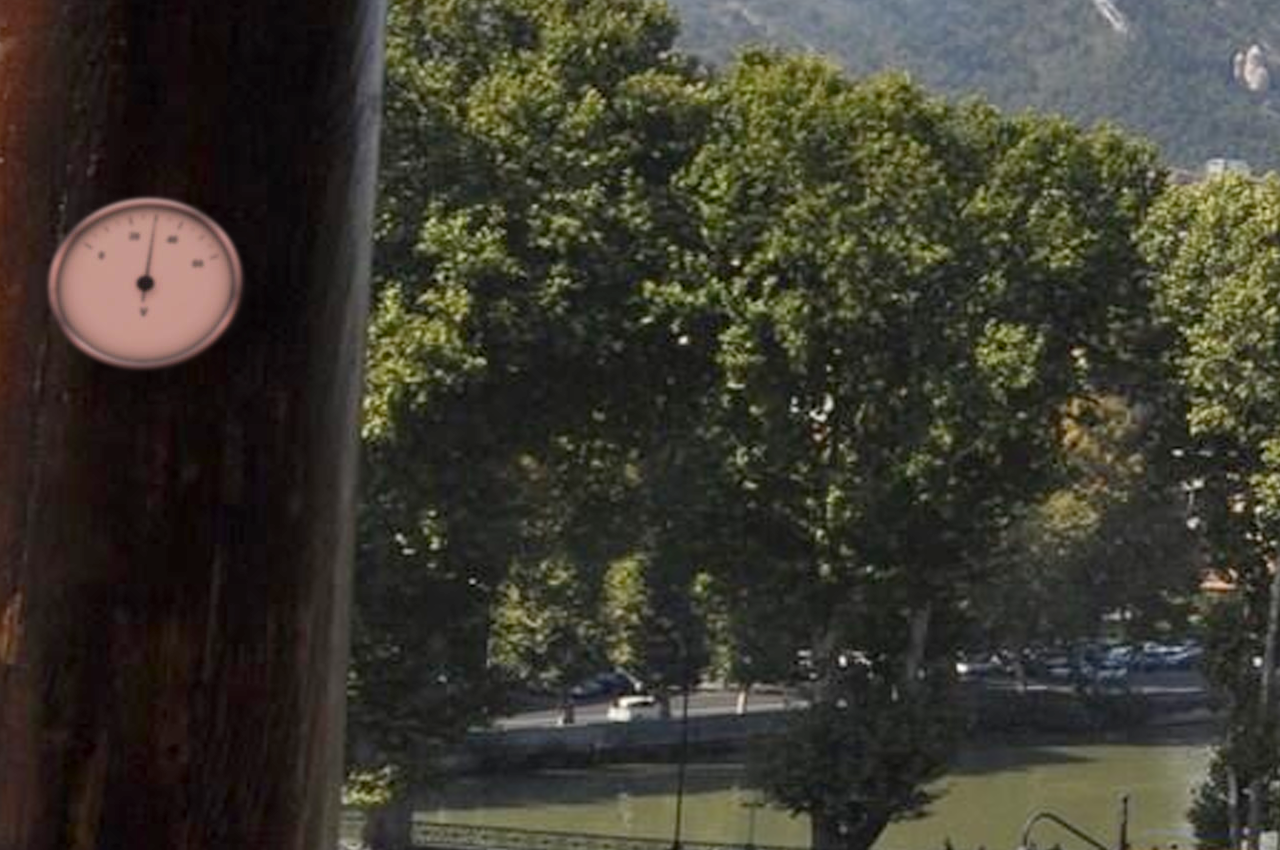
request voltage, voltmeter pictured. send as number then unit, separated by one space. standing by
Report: 30 V
